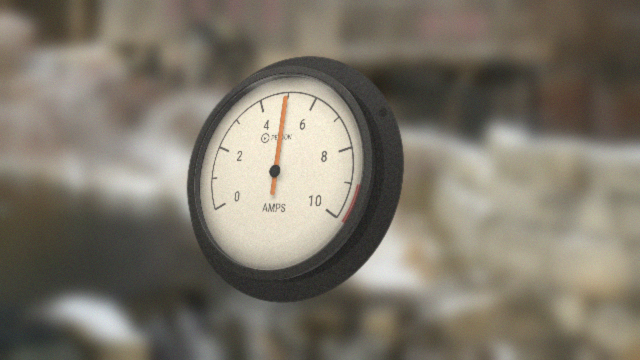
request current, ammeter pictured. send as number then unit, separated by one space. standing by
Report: 5 A
